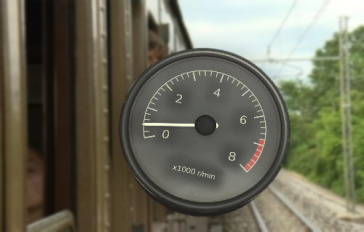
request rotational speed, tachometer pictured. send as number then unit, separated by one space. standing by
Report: 400 rpm
